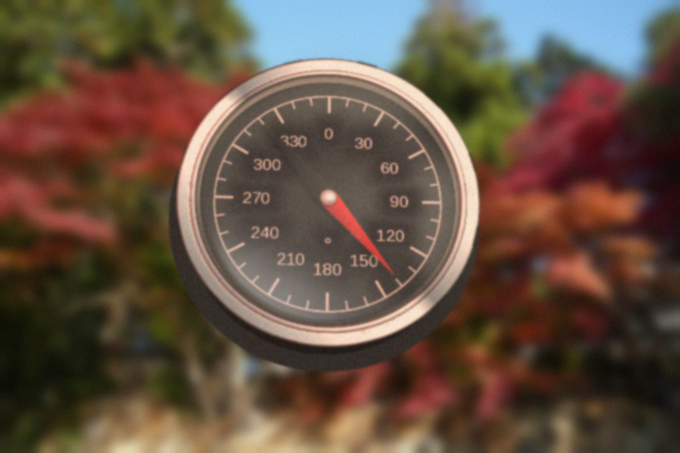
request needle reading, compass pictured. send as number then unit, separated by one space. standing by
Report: 140 °
